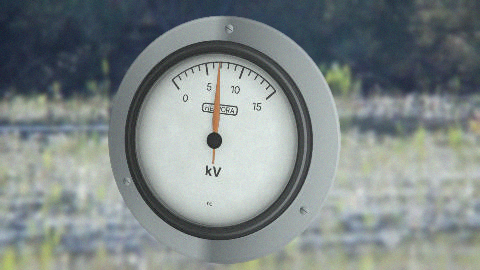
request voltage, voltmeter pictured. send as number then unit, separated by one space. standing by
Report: 7 kV
